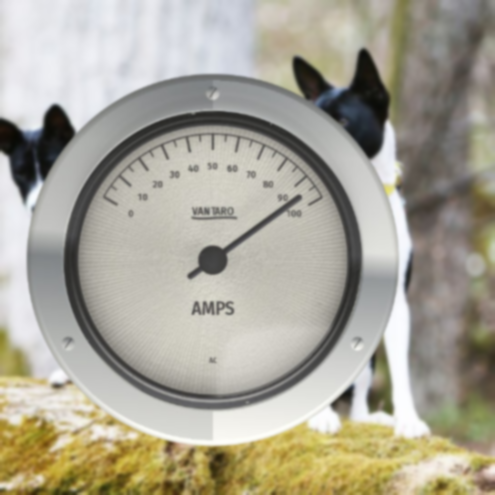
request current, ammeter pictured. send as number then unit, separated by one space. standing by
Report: 95 A
